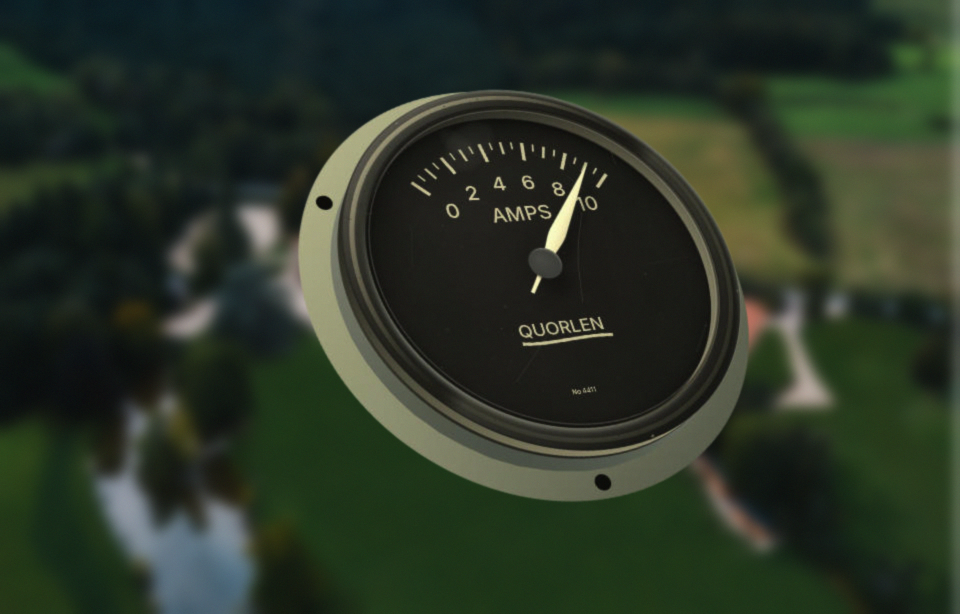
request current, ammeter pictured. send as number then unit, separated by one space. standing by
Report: 9 A
